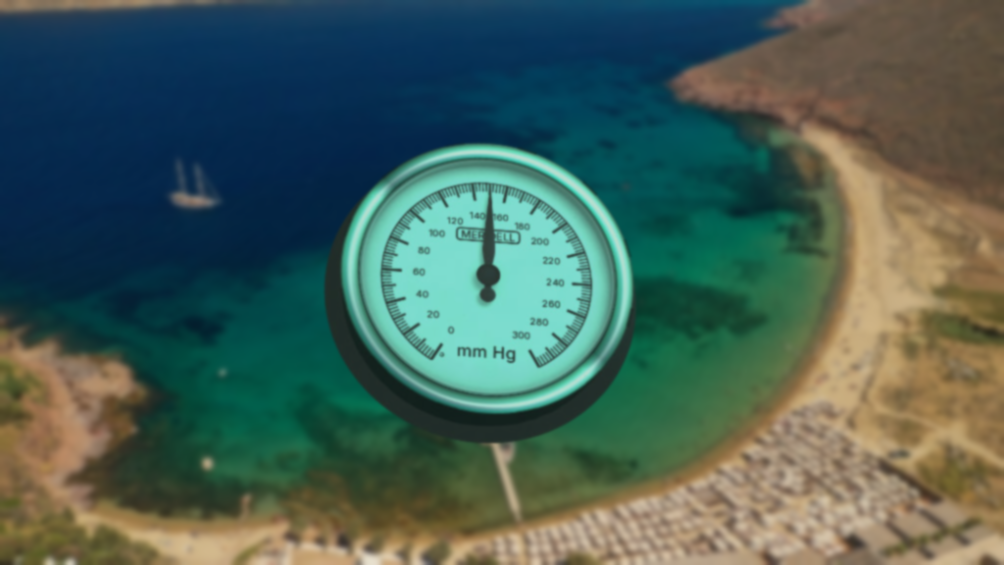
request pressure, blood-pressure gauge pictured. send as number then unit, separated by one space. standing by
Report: 150 mmHg
